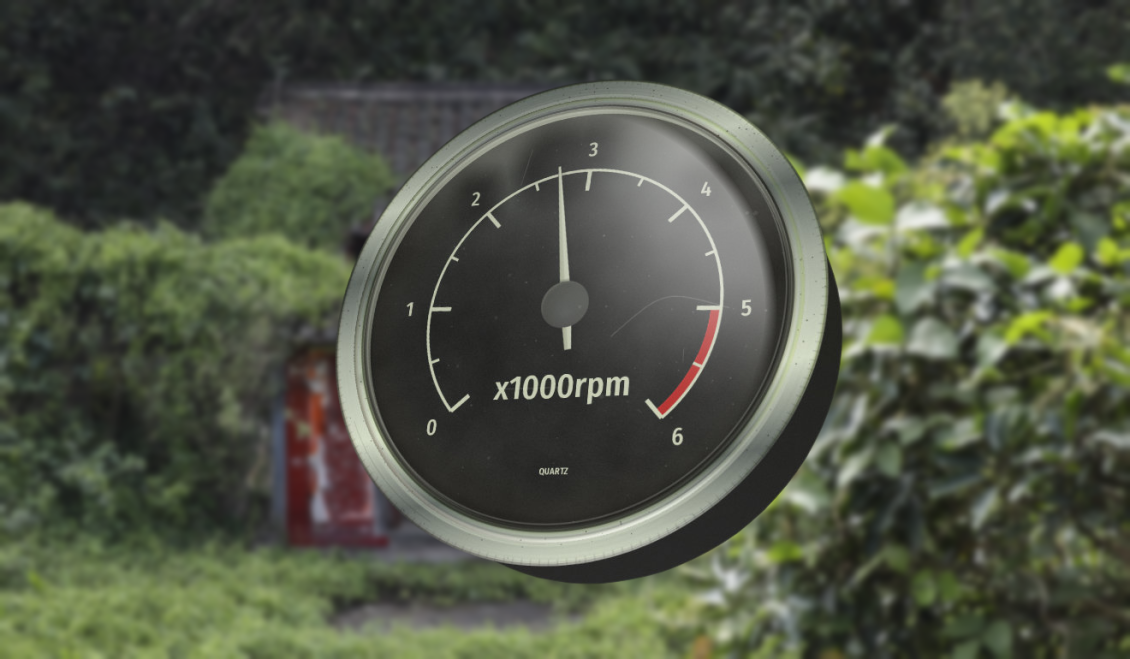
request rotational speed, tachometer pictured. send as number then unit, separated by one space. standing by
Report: 2750 rpm
